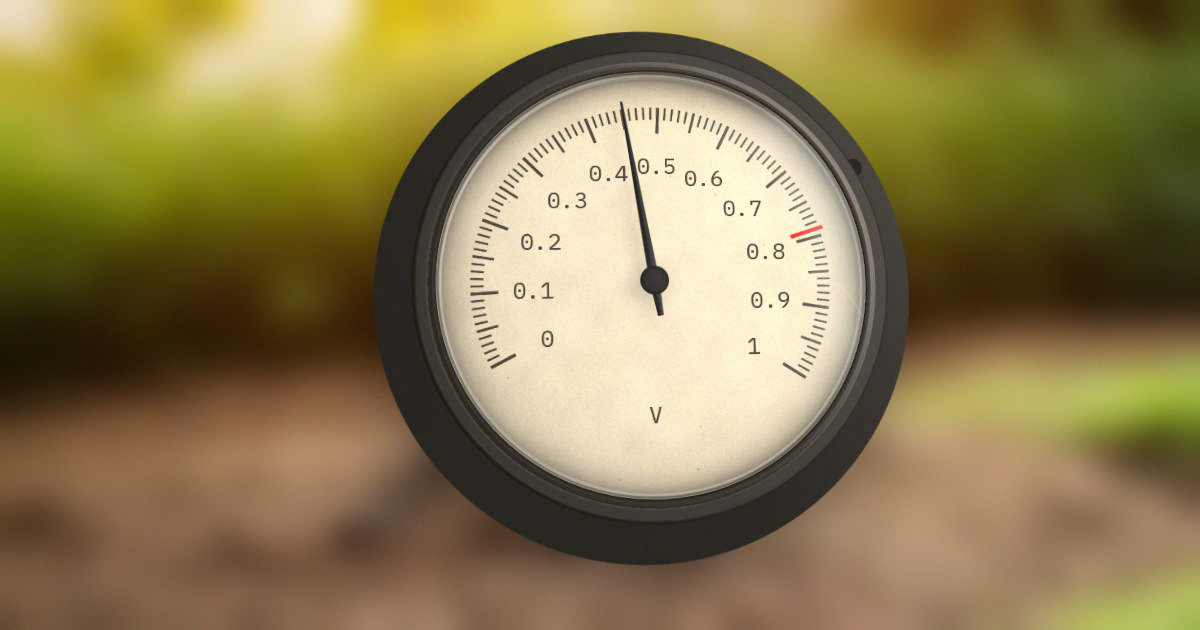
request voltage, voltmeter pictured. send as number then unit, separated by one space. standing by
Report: 0.45 V
